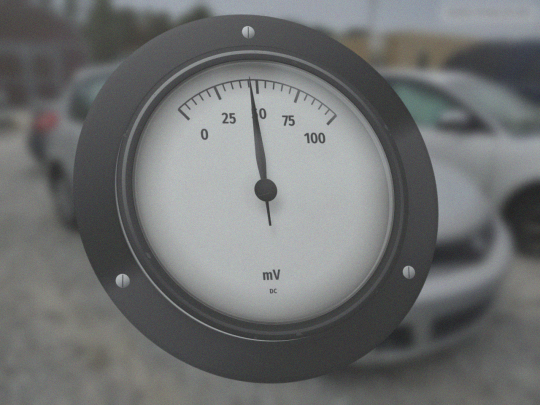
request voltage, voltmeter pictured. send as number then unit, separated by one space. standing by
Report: 45 mV
